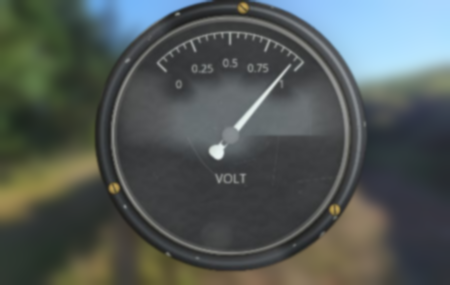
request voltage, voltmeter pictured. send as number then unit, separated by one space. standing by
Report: 0.95 V
